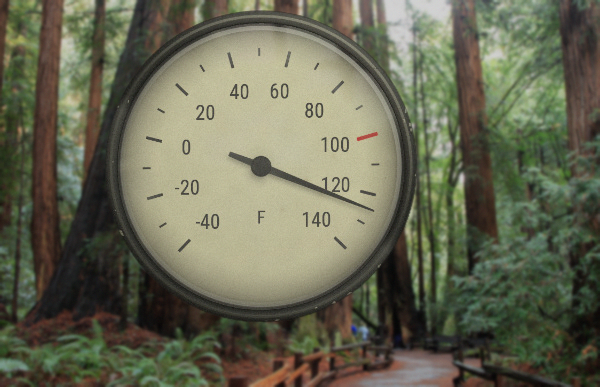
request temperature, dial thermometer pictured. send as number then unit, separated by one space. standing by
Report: 125 °F
